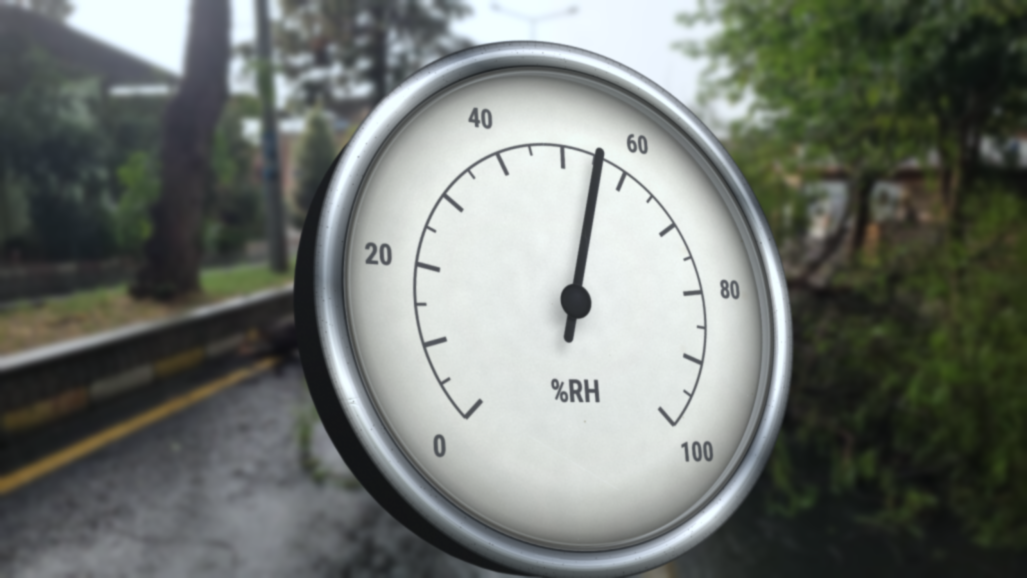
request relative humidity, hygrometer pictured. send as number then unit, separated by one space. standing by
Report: 55 %
